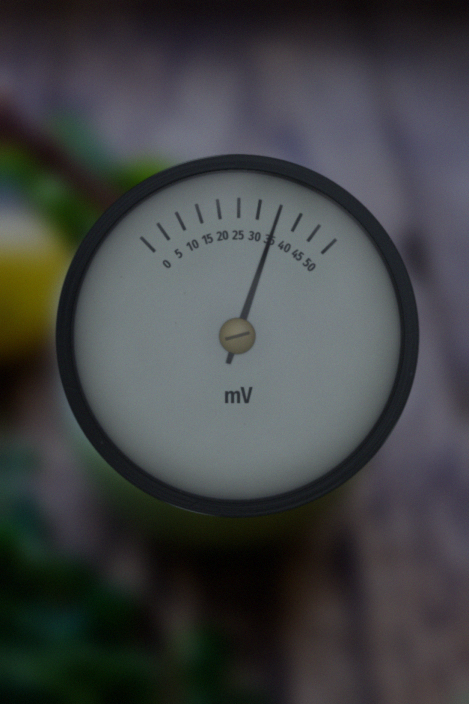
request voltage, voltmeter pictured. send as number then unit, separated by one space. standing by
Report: 35 mV
